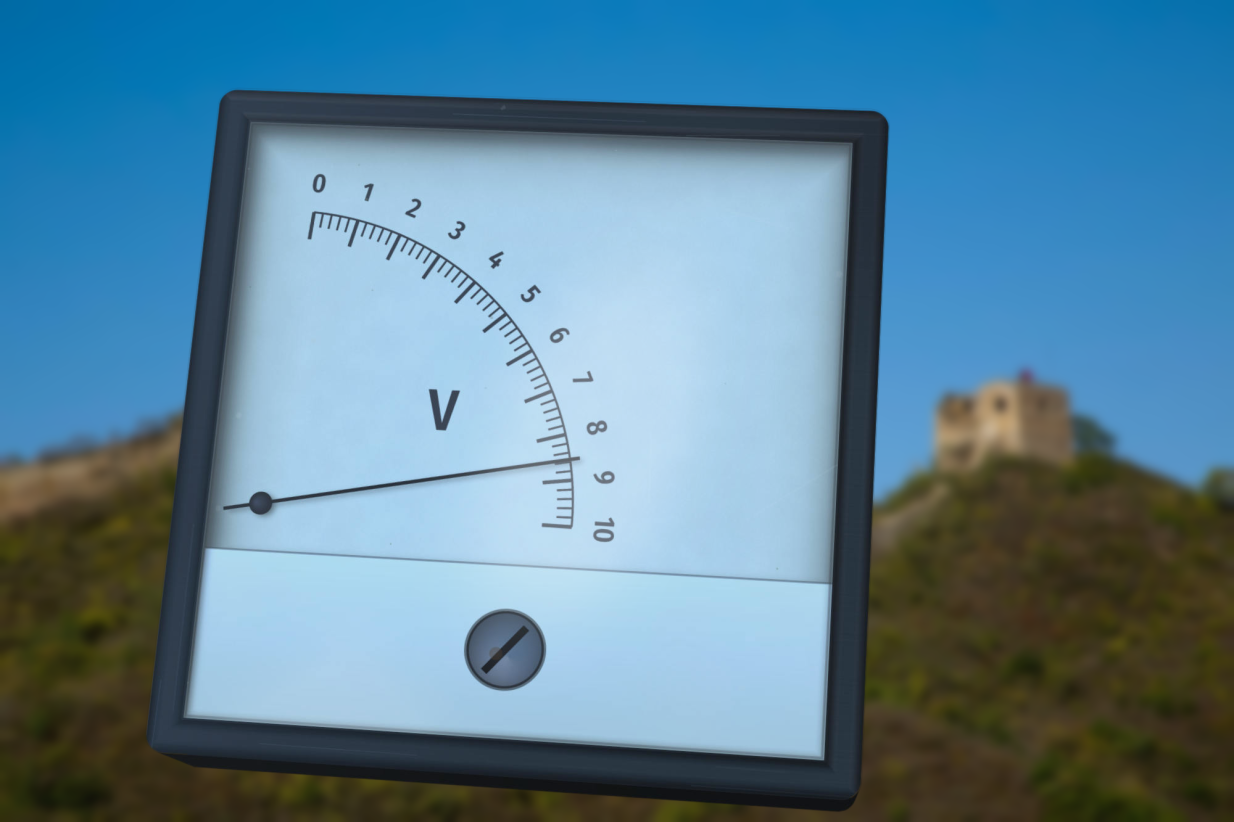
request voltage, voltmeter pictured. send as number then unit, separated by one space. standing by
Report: 8.6 V
